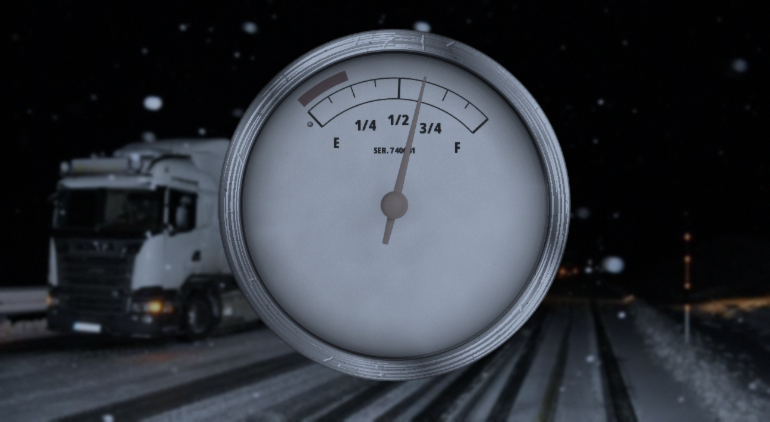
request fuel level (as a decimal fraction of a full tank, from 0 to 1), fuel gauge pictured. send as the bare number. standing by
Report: 0.625
